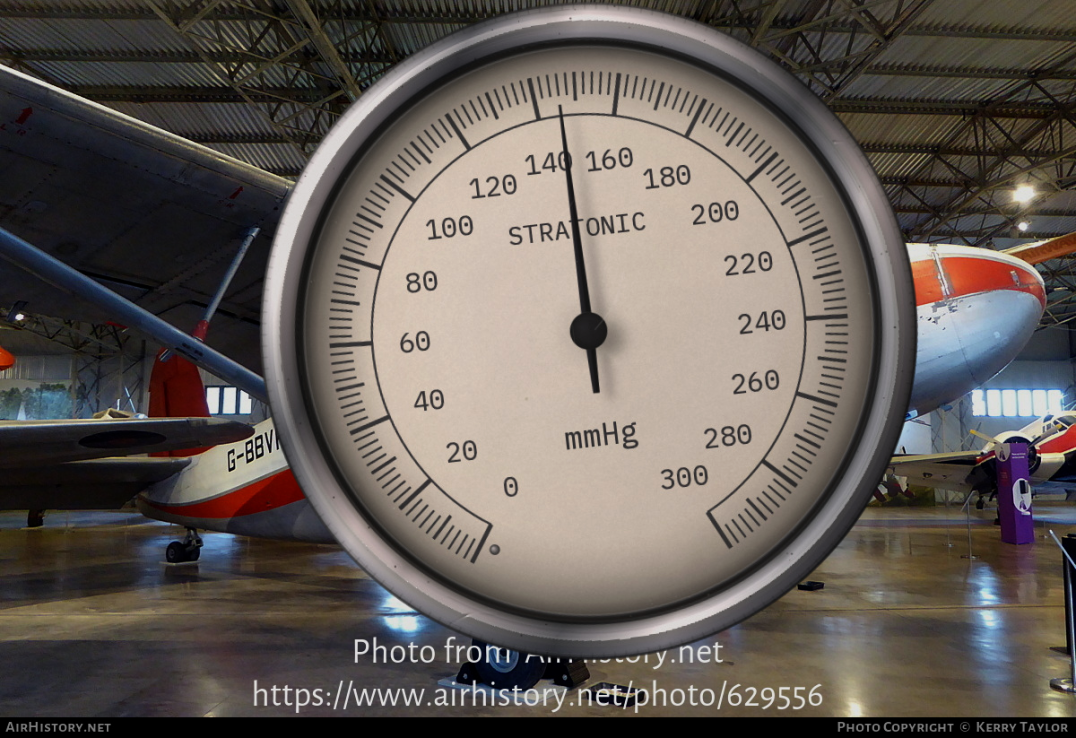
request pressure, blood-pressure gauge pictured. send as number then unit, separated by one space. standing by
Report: 146 mmHg
